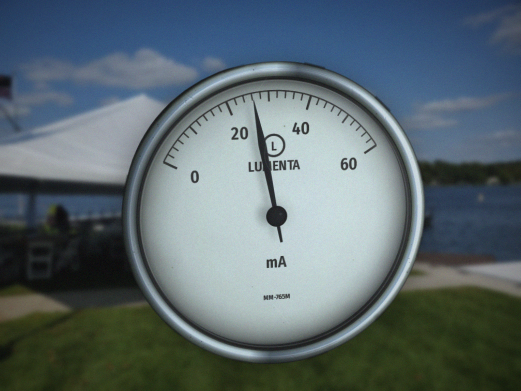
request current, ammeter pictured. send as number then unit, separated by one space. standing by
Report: 26 mA
